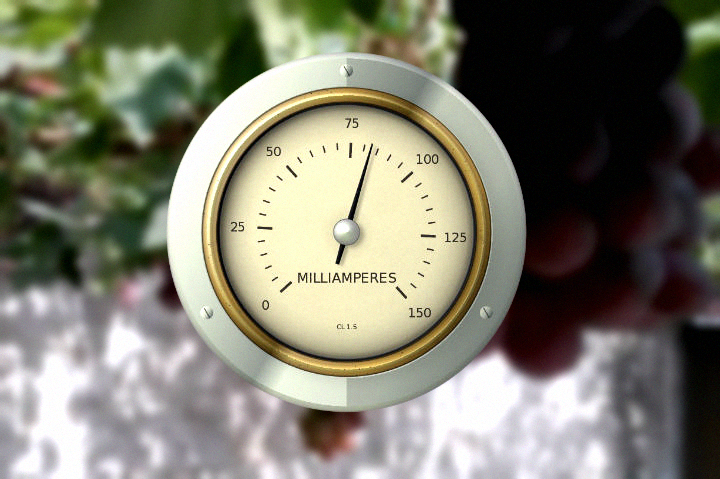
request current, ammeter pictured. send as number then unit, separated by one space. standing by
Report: 82.5 mA
